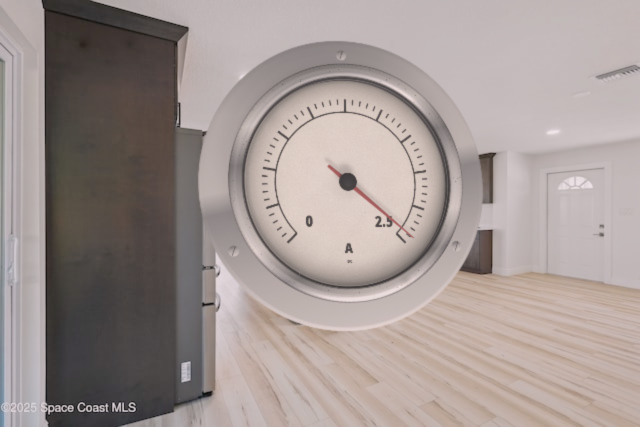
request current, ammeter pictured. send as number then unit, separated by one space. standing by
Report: 2.45 A
